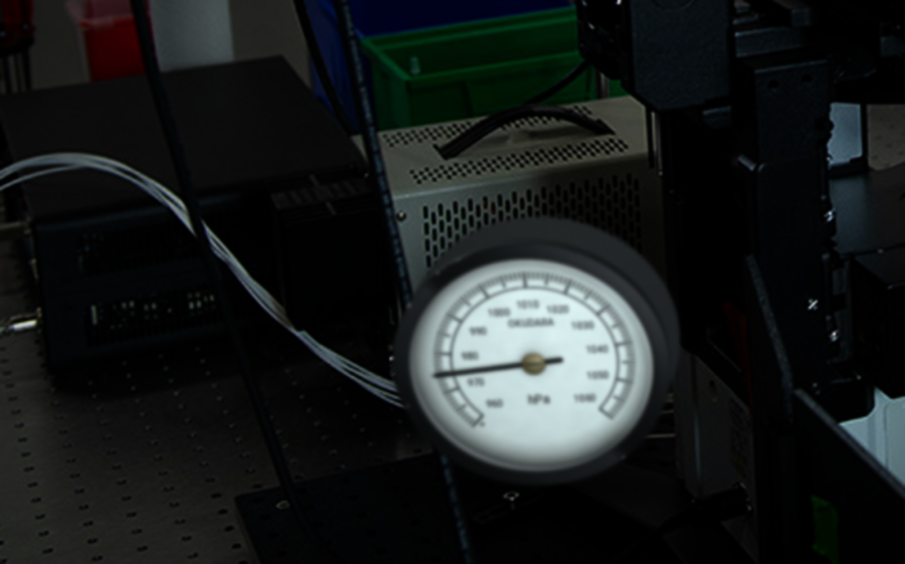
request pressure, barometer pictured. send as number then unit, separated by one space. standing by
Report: 975 hPa
